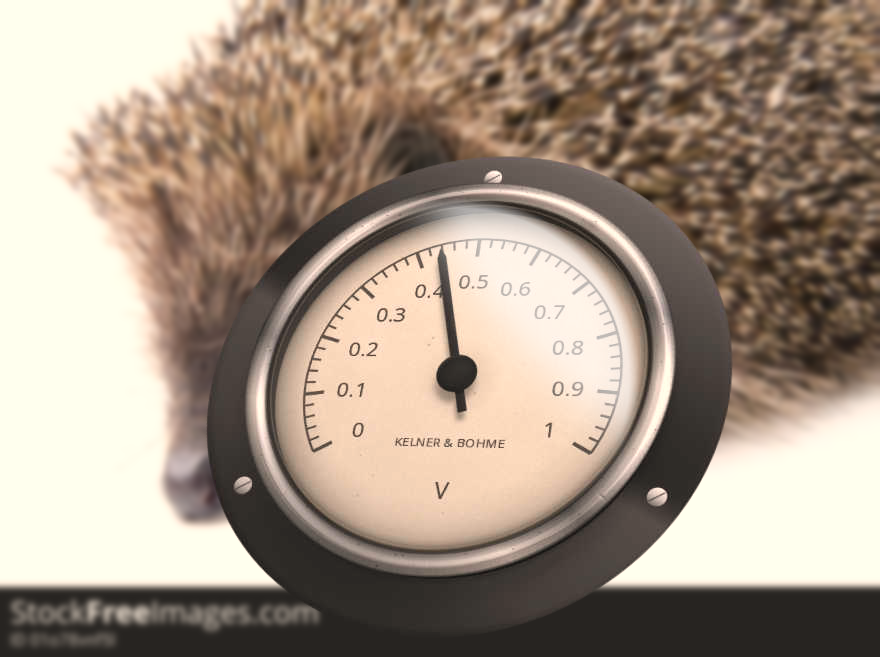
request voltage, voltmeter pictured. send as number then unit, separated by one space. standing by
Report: 0.44 V
